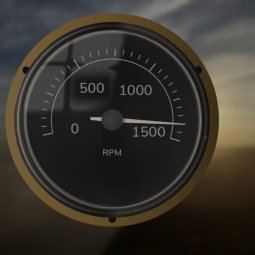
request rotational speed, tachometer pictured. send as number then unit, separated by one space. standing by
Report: 1400 rpm
